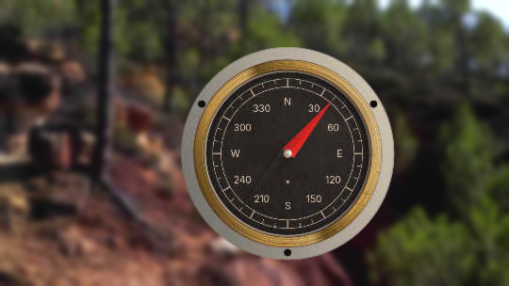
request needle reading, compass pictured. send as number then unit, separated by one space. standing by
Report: 40 °
